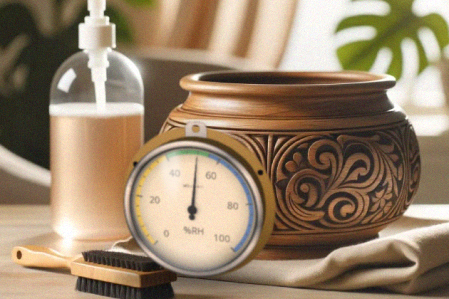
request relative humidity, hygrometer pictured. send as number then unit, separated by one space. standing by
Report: 52 %
